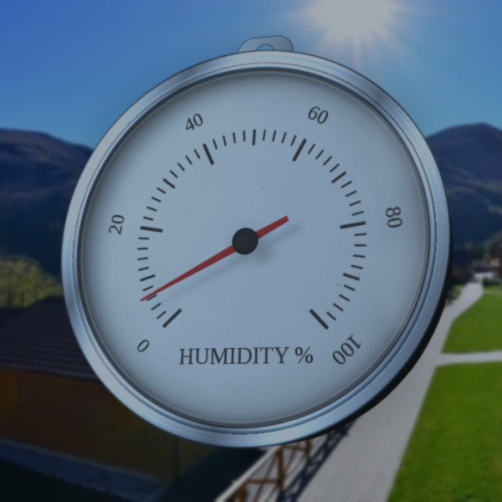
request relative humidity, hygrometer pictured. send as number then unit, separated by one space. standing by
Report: 6 %
